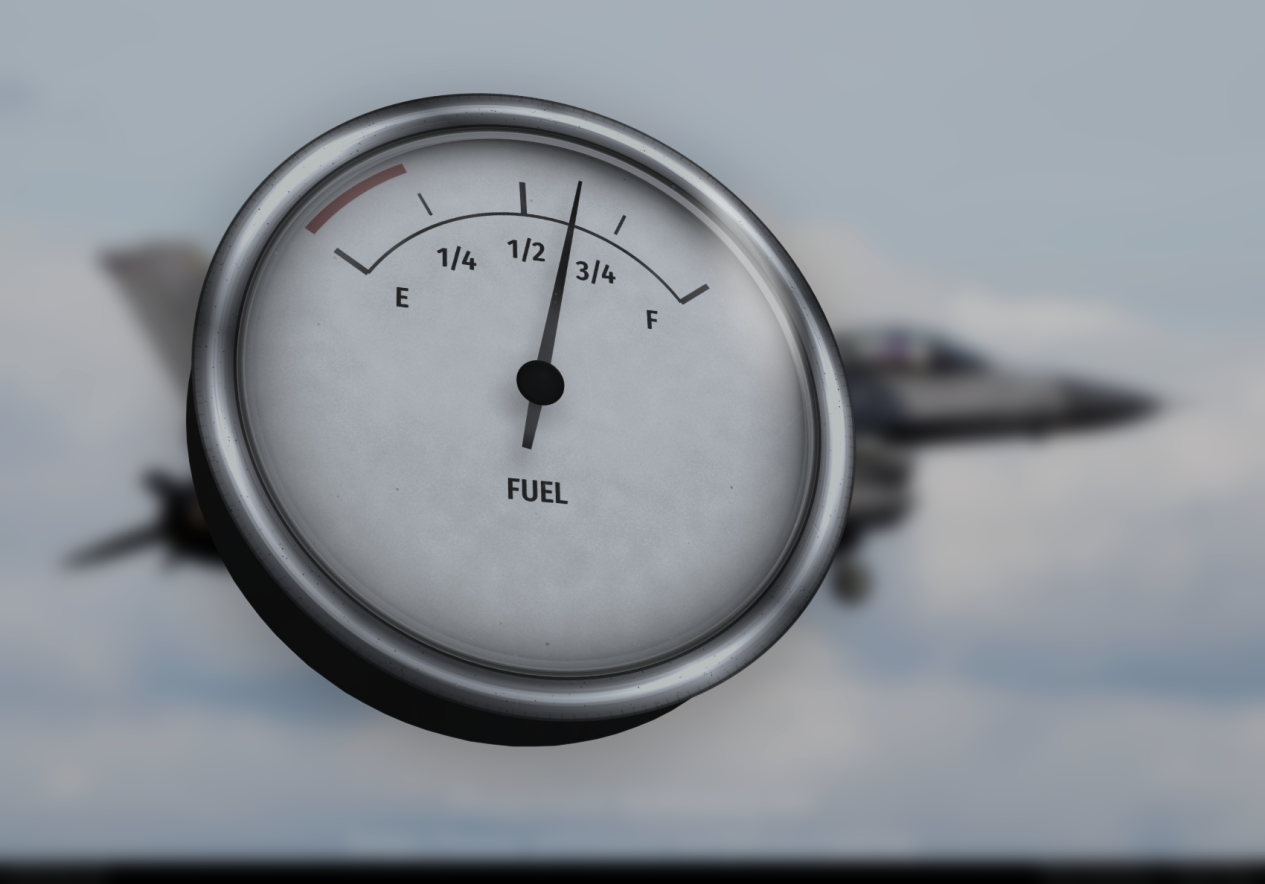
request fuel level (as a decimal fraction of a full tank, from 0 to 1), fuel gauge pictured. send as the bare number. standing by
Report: 0.625
